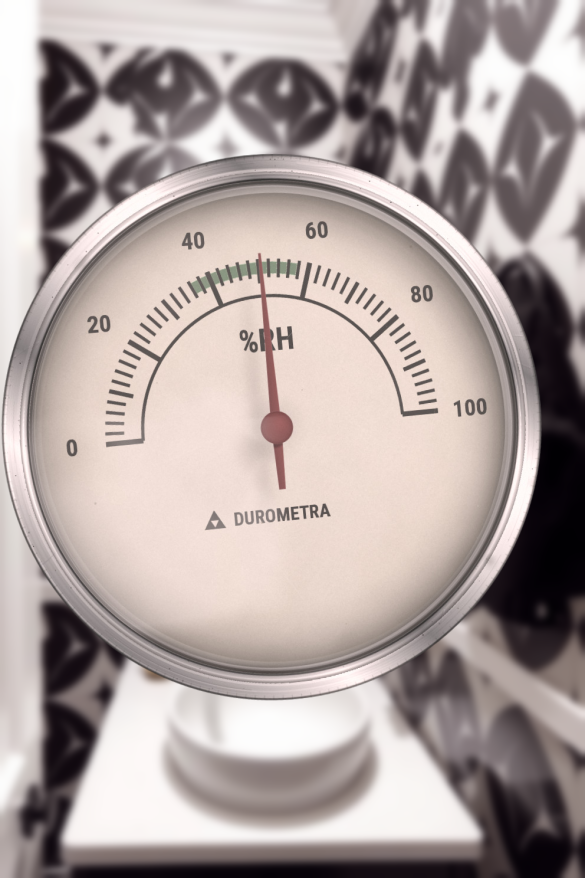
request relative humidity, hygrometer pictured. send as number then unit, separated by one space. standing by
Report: 50 %
